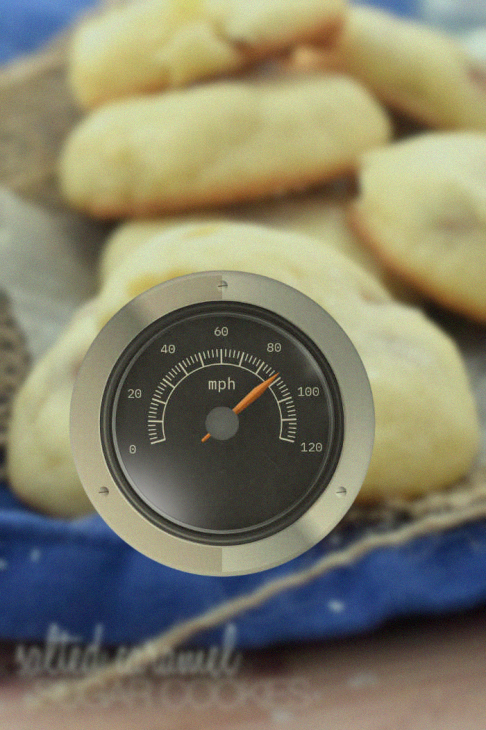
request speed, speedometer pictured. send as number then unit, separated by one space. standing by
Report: 88 mph
